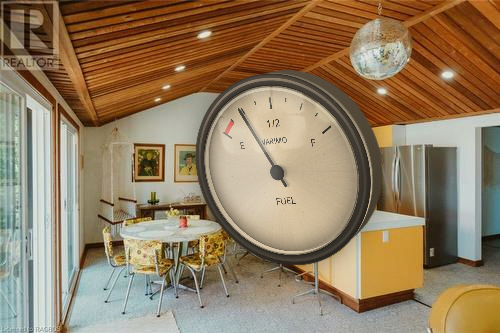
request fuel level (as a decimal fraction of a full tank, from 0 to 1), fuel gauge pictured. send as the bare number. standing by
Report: 0.25
